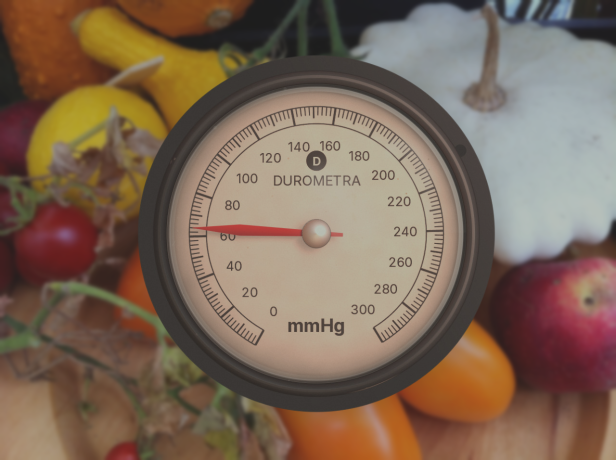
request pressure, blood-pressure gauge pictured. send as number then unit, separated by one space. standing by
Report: 64 mmHg
